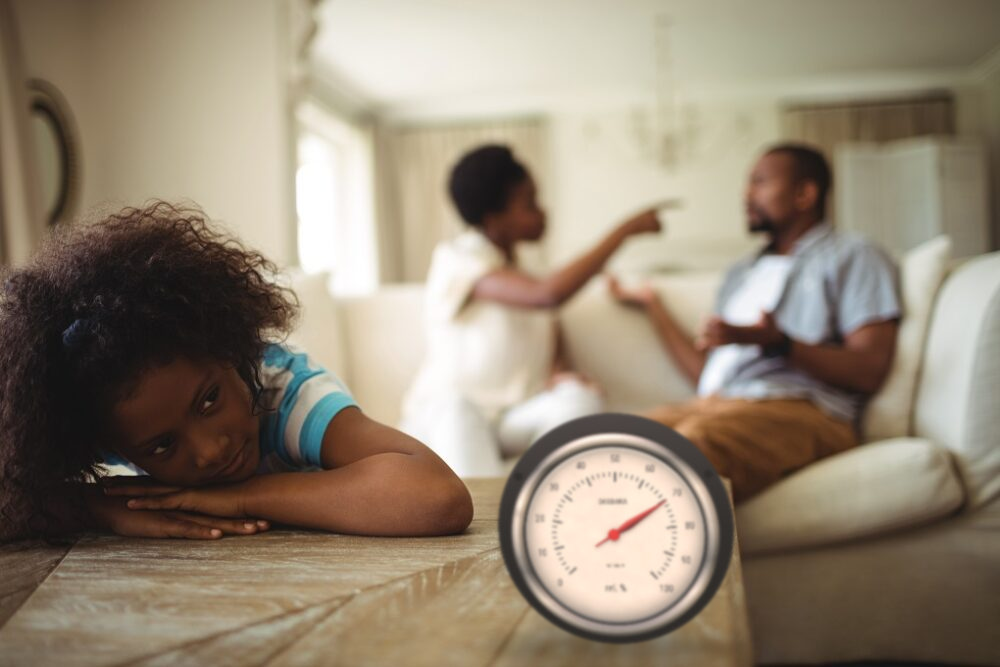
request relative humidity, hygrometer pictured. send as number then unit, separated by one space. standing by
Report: 70 %
